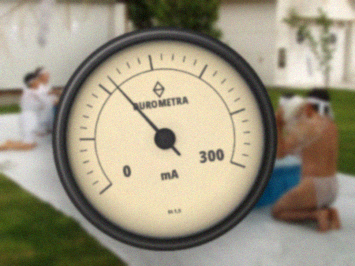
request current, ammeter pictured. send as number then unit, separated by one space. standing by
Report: 110 mA
